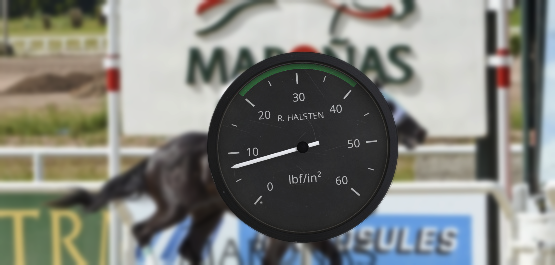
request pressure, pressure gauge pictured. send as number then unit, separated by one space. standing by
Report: 7.5 psi
